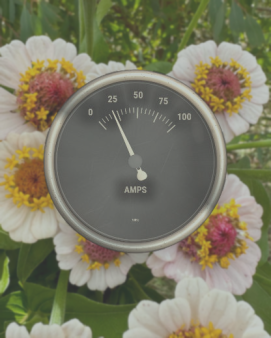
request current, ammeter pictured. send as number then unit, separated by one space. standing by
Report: 20 A
